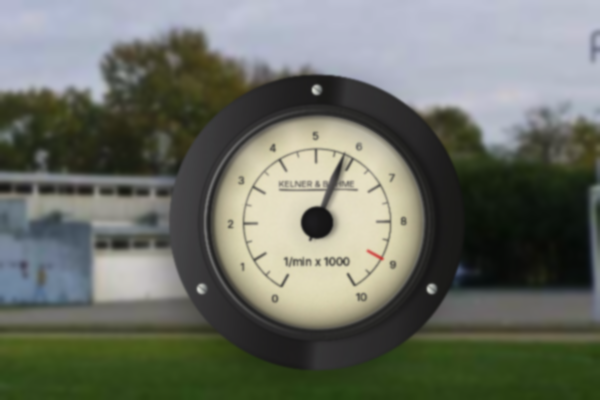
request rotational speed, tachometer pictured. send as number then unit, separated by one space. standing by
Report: 5750 rpm
